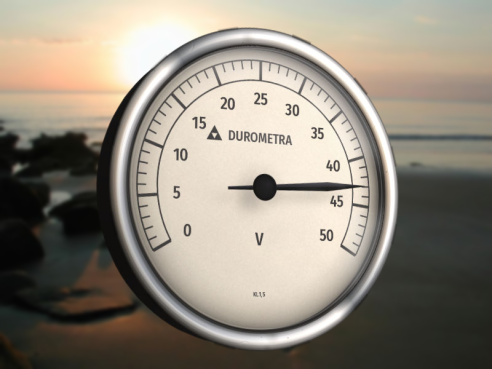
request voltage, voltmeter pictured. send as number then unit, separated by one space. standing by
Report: 43 V
